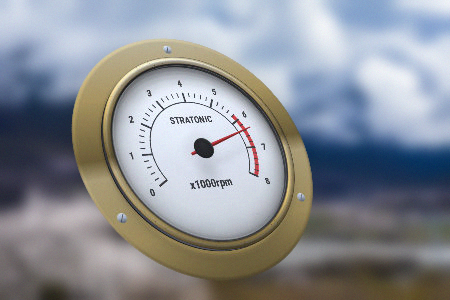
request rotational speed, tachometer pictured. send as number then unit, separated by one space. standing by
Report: 6400 rpm
